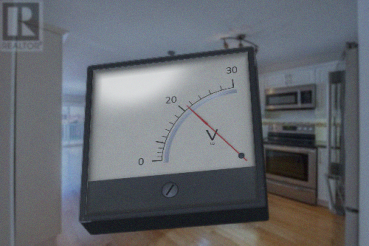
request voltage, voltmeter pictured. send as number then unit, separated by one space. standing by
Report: 21 V
